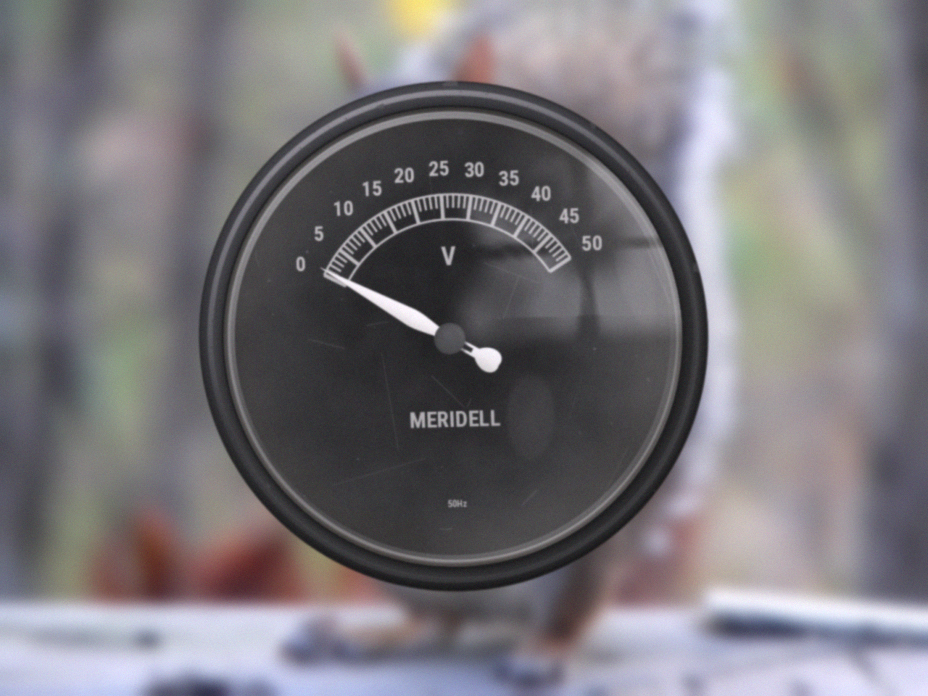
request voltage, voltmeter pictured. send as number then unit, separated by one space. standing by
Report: 1 V
